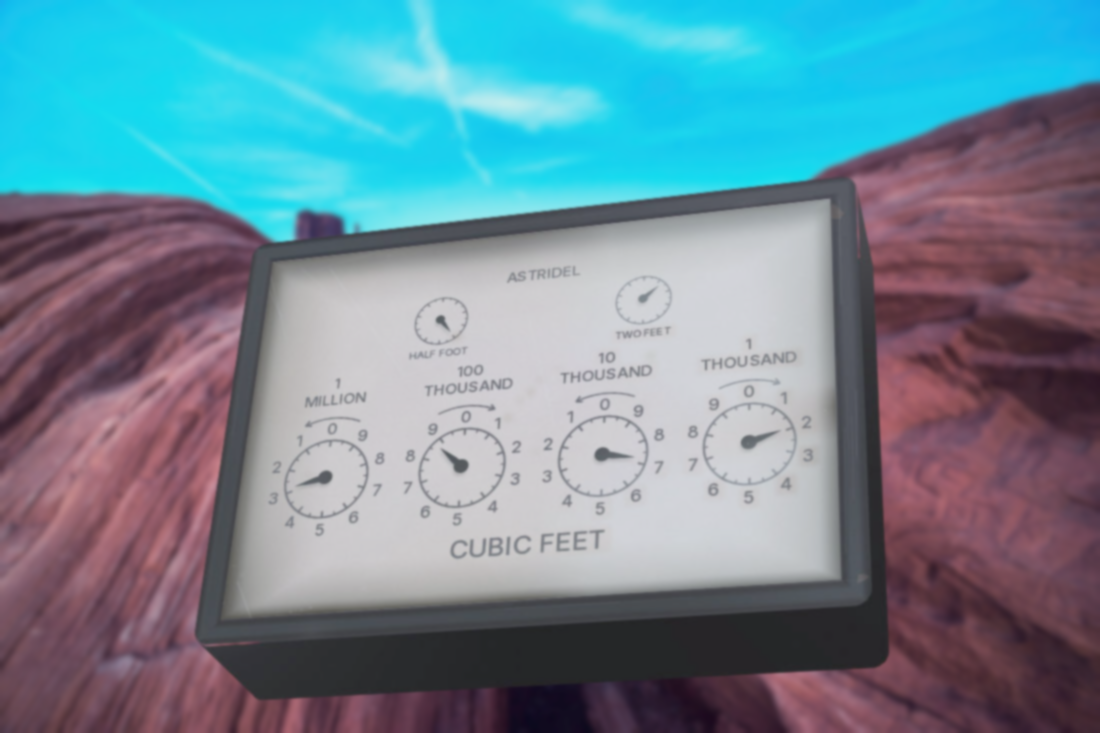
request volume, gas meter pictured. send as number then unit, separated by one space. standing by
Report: 287200 ft³
